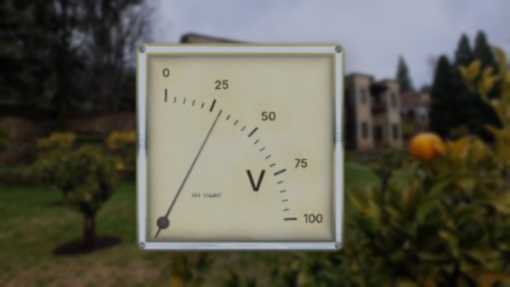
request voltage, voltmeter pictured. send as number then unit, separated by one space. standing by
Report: 30 V
